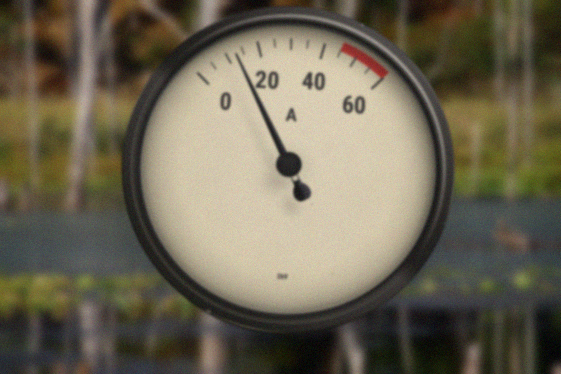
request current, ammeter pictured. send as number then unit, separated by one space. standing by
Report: 12.5 A
